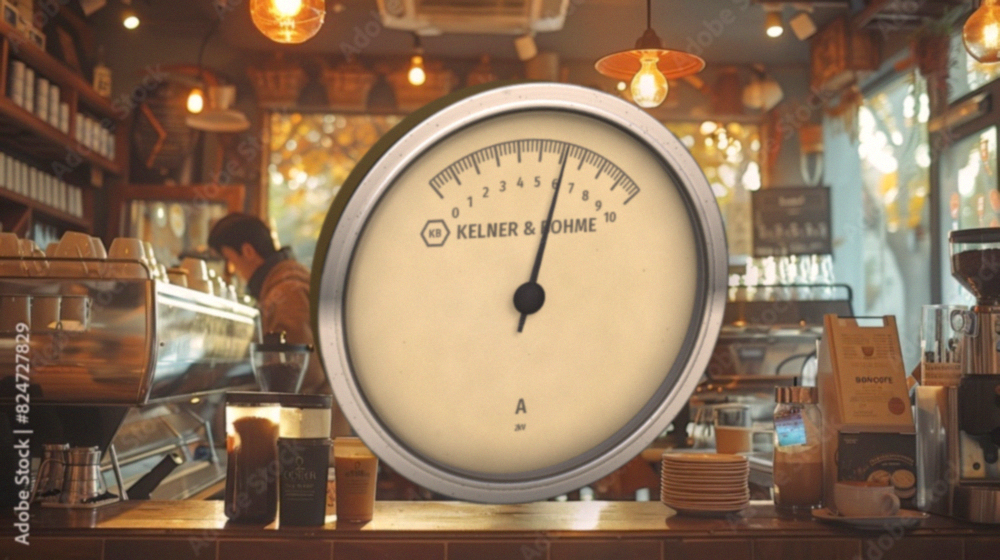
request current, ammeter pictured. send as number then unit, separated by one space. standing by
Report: 6 A
